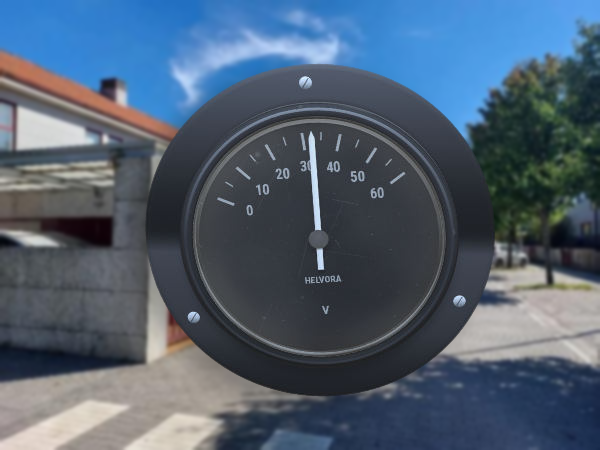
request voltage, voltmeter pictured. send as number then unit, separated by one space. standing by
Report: 32.5 V
